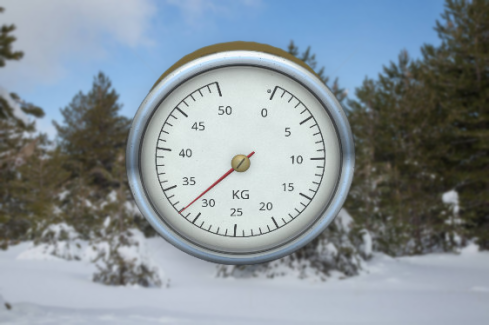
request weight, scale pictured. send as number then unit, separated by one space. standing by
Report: 32 kg
